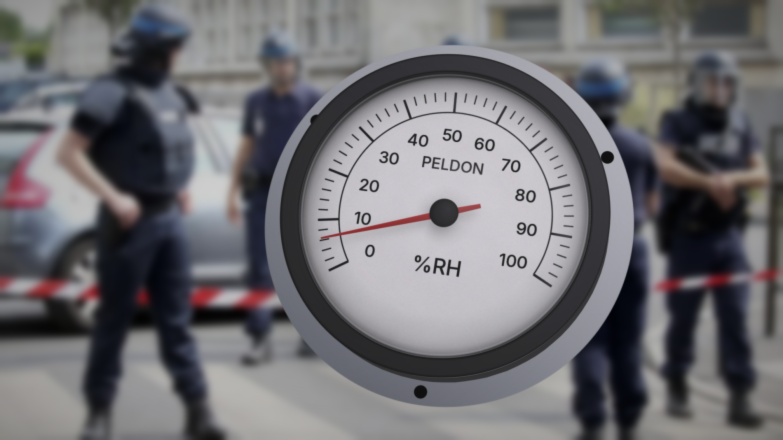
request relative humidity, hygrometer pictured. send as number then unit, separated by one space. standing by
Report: 6 %
